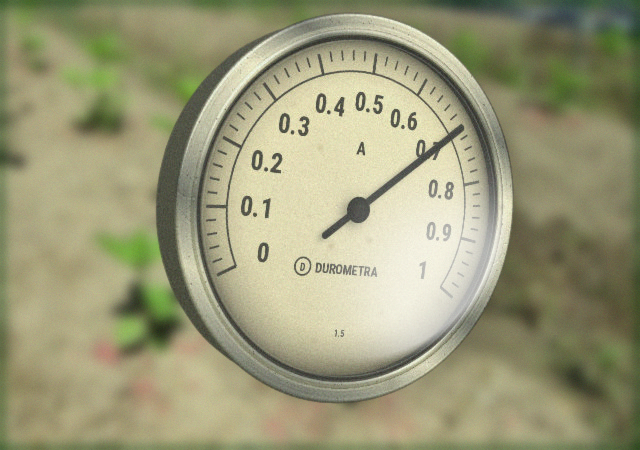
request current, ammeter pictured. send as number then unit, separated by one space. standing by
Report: 0.7 A
